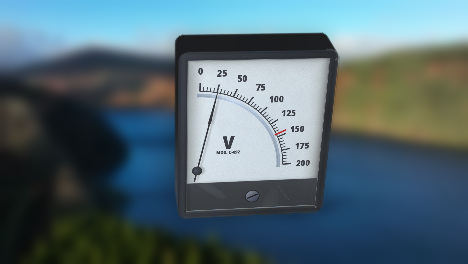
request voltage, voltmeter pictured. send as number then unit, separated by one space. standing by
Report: 25 V
